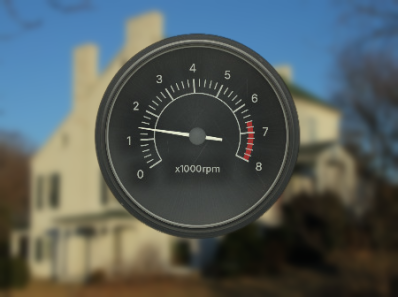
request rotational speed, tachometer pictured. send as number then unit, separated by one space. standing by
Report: 1400 rpm
